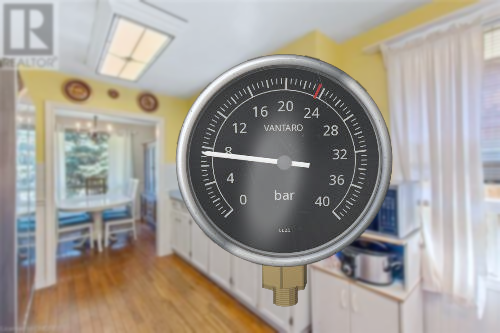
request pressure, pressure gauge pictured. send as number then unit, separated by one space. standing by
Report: 7.5 bar
